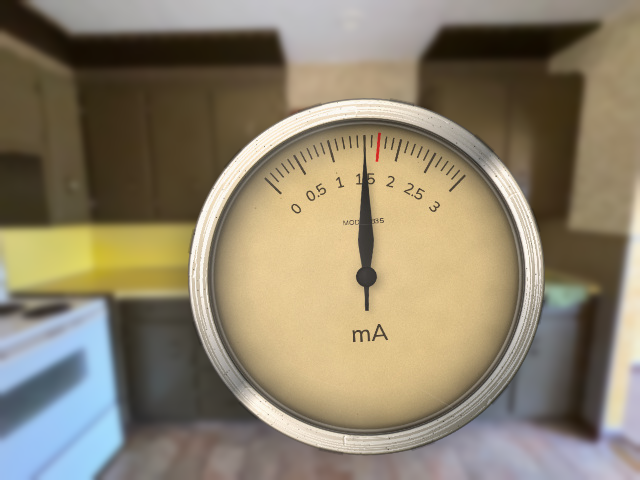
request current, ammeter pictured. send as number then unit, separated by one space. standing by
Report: 1.5 mA
